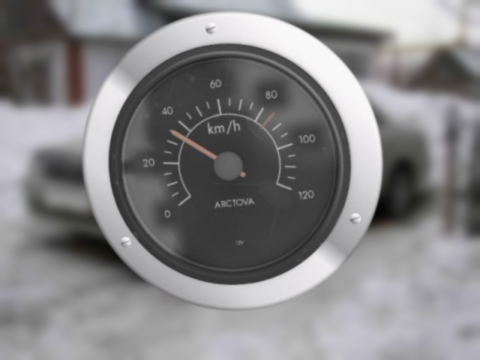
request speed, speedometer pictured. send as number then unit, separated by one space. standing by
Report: 35 km/h
